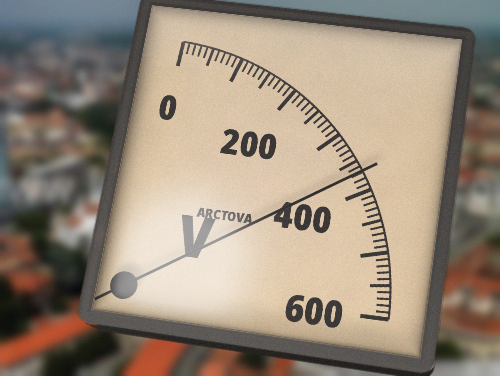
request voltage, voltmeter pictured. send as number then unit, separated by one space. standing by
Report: 370 V
